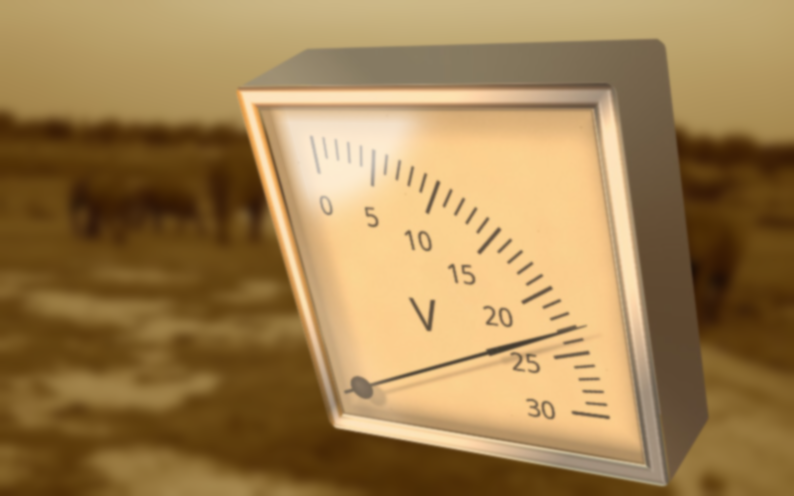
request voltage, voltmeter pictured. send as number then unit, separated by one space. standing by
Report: 23 V
